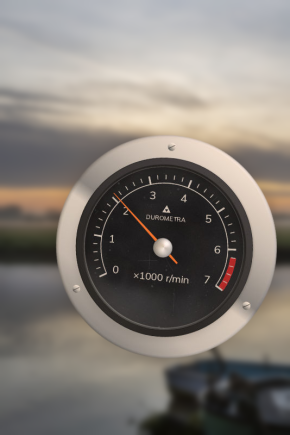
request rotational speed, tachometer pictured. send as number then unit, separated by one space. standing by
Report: 2100 rpm
